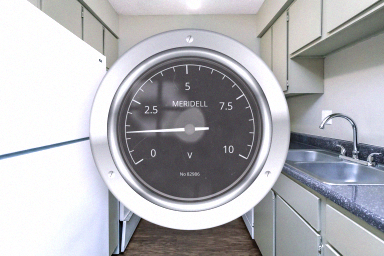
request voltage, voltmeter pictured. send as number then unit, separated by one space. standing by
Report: 1.25 V
